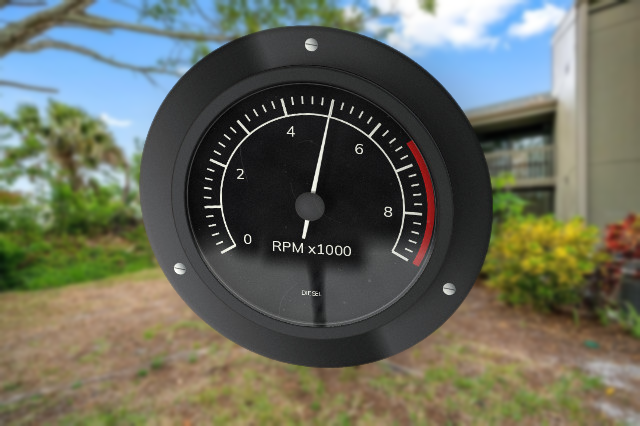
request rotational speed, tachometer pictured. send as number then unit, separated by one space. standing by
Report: 5000 rpm
